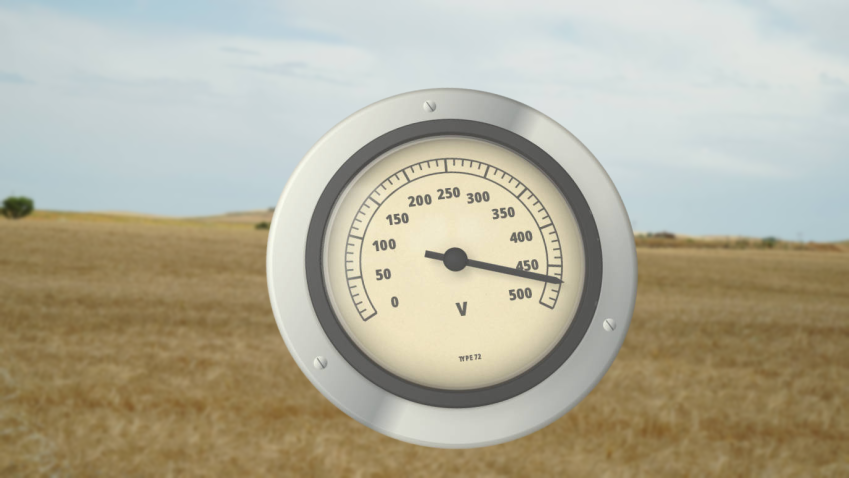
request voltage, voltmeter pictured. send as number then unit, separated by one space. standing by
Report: 470 V
